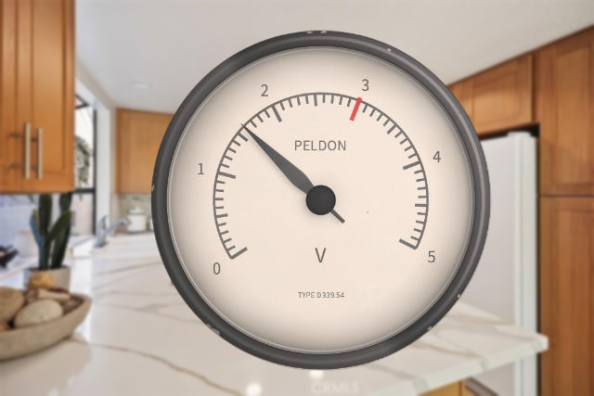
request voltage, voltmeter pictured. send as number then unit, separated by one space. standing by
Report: 1.6 V
